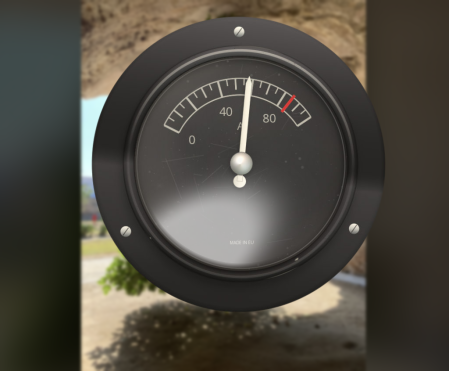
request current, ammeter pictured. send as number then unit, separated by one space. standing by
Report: 57.5 A
